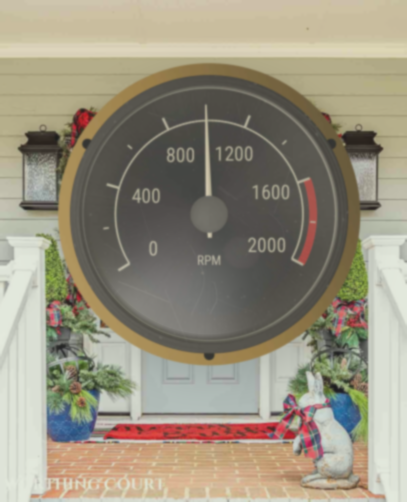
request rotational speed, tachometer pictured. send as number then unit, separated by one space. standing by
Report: 1000 rpm
